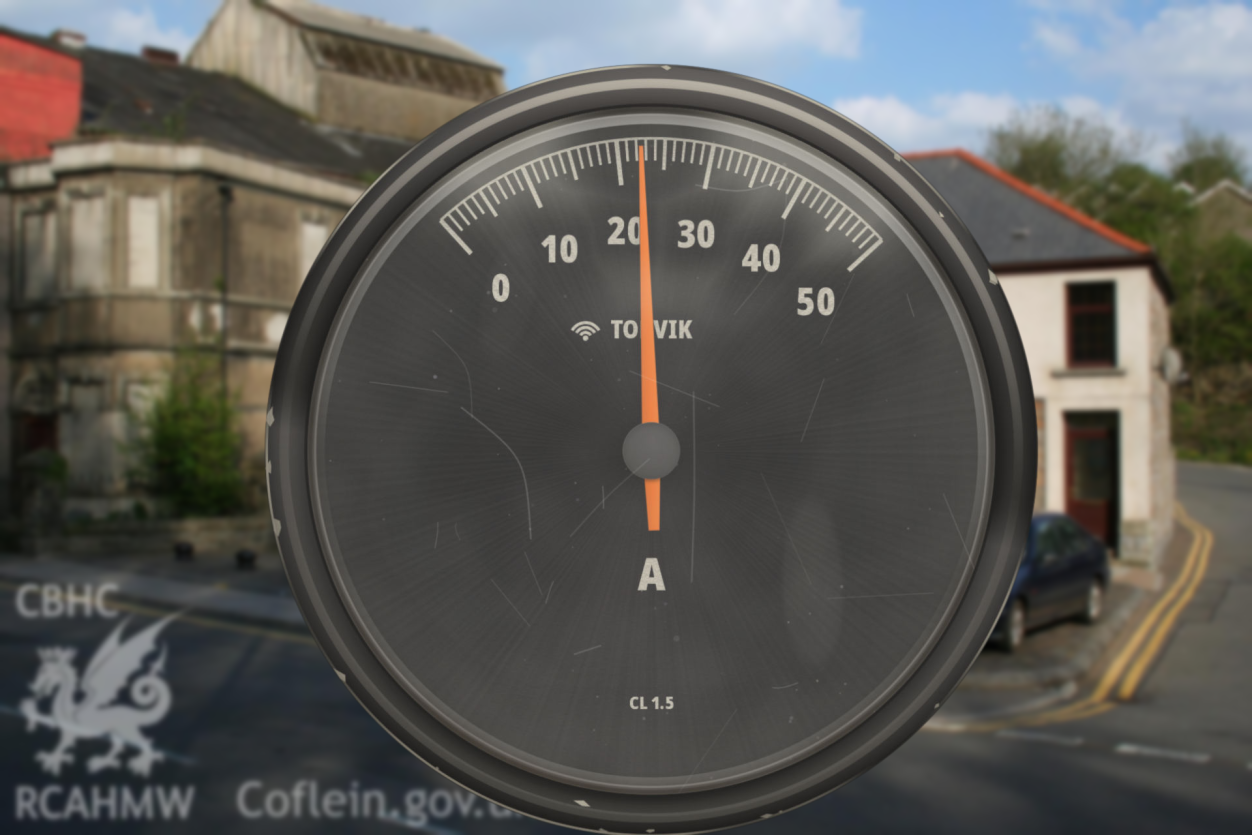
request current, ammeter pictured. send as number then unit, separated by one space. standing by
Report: 22.5 A
